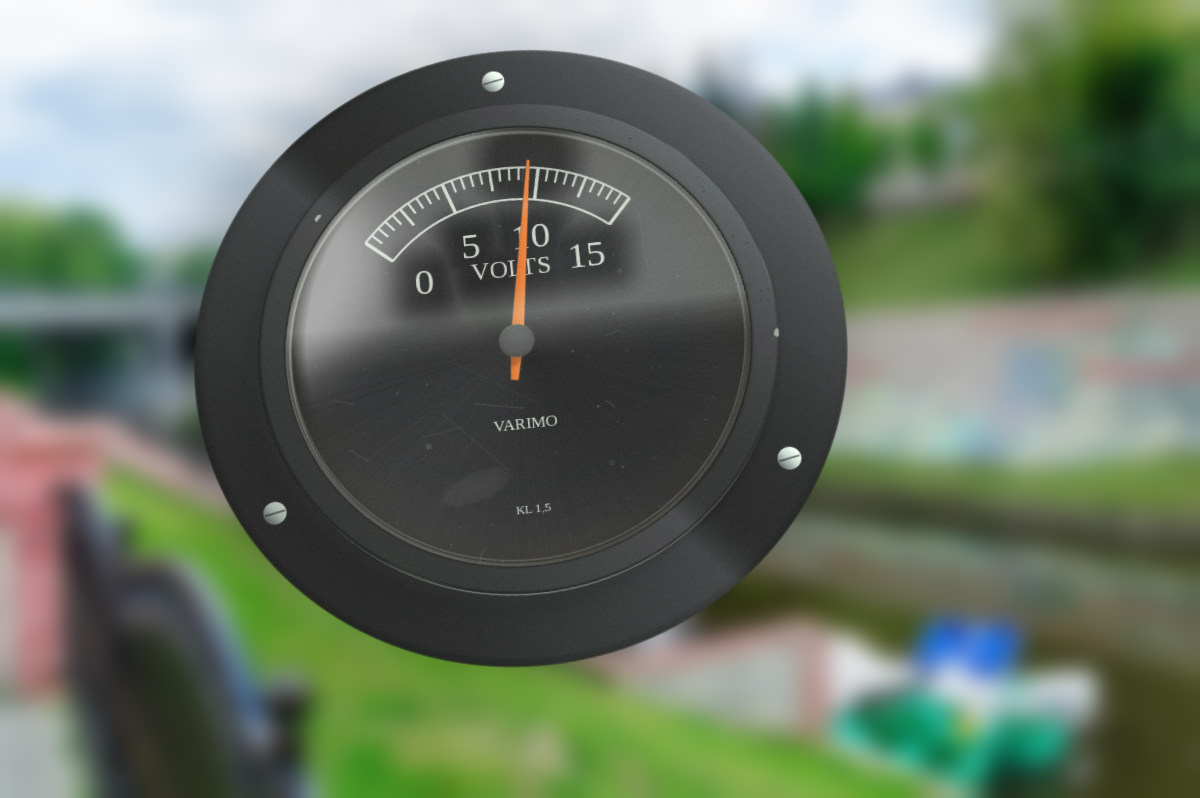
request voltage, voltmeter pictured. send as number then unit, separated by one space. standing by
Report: 9.5 V
